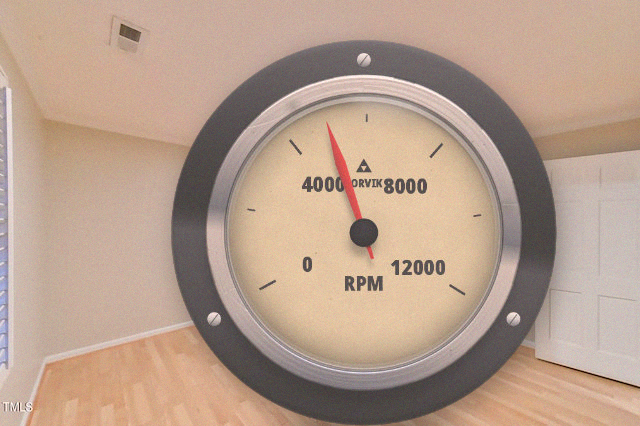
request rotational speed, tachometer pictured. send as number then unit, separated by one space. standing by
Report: 5000 rpm
